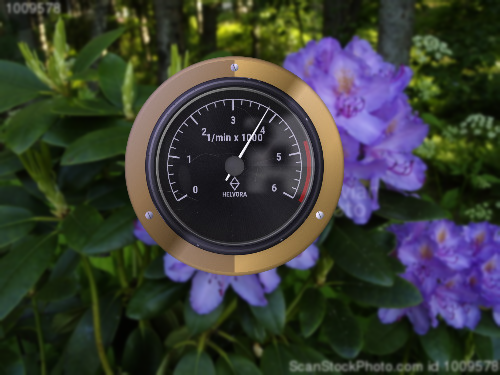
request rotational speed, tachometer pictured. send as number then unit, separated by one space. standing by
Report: 3800 rpm
